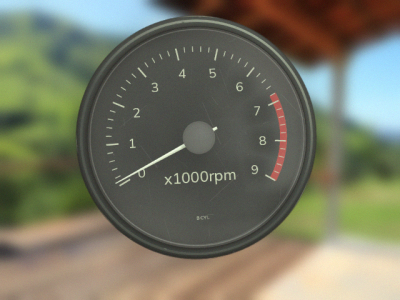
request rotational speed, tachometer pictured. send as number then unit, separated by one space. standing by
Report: 100 rpm
